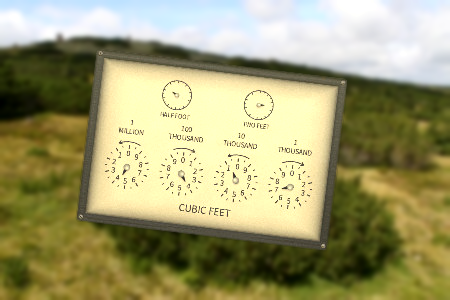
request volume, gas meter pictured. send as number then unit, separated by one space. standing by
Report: 440700 ft³
